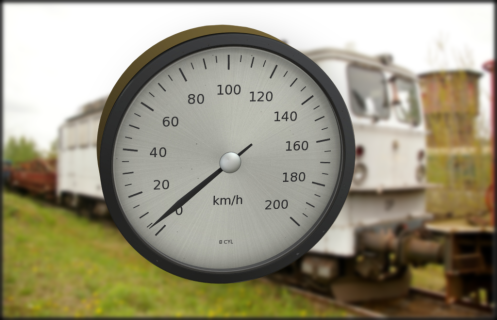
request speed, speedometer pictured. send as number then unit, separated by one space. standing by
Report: 5 km/h
